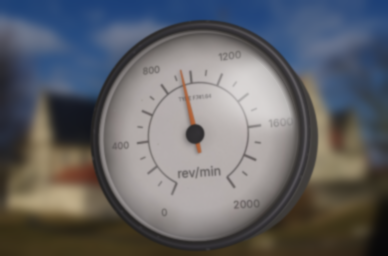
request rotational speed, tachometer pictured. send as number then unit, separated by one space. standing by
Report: 950 rpm
